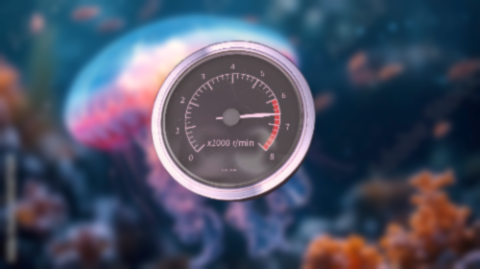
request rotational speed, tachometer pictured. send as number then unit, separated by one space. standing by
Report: 6600 rpm
